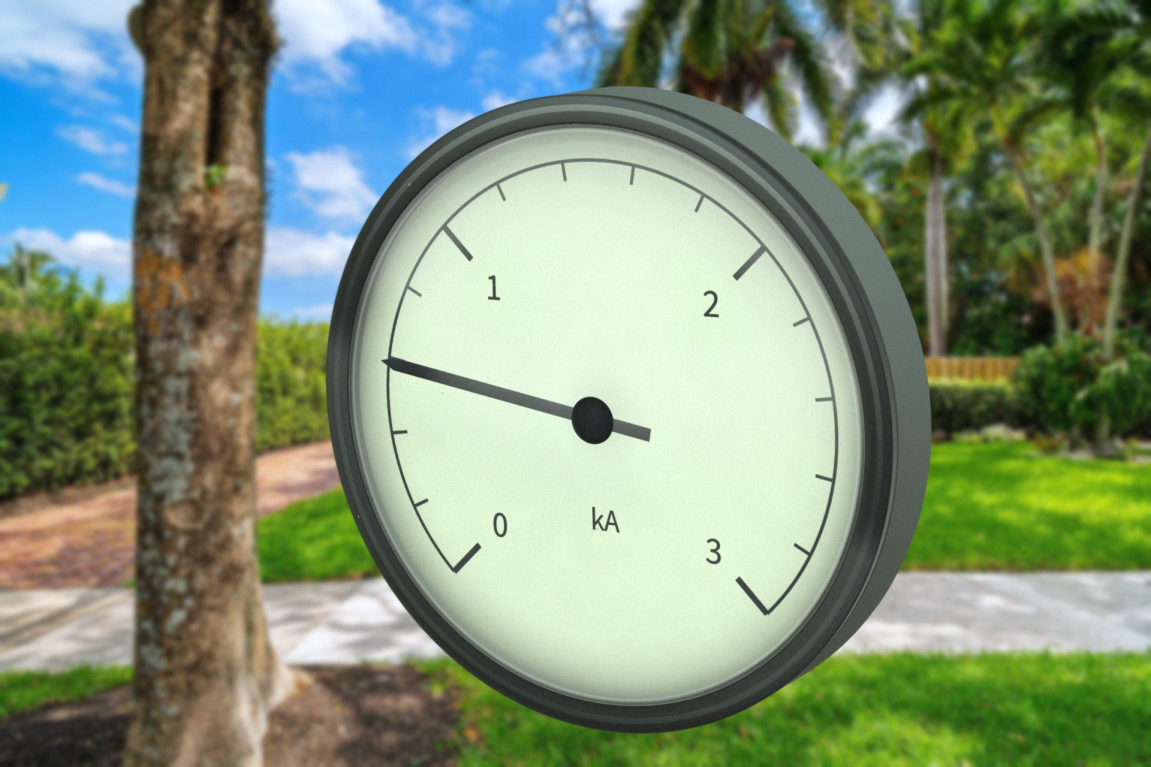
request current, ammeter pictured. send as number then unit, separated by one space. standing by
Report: 0.6 kA
